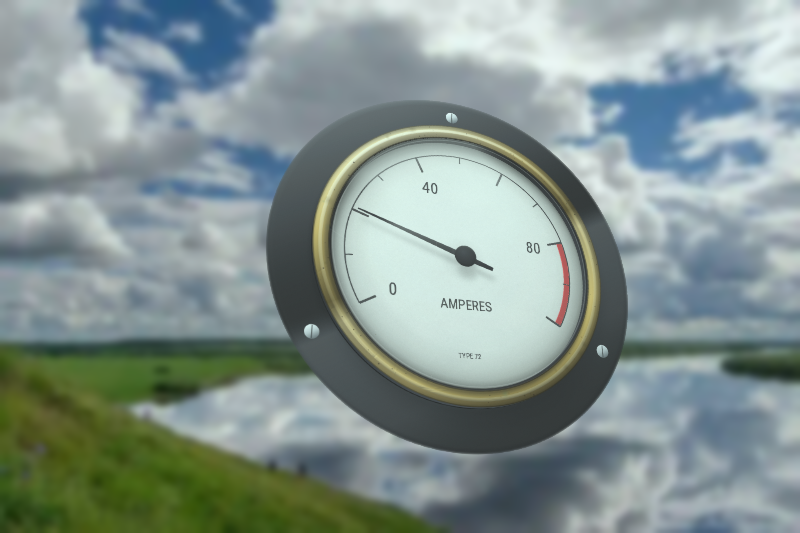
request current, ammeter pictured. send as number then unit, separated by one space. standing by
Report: 20 A
